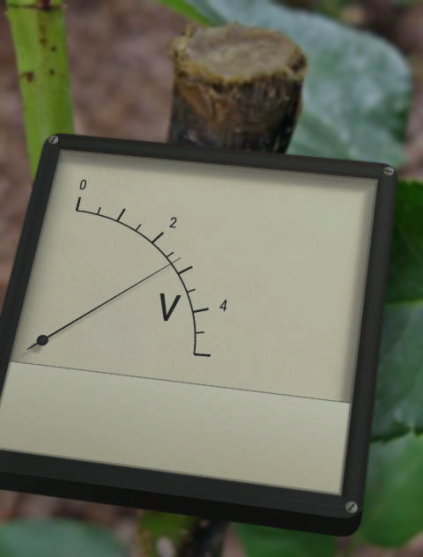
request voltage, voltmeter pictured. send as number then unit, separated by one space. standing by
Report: 2.75 V
